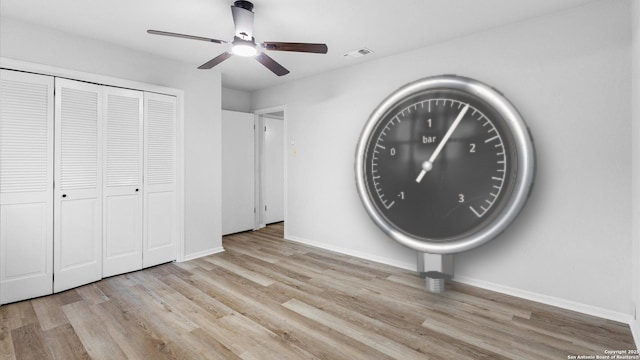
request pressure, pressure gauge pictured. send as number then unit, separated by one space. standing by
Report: 1.5 bar
